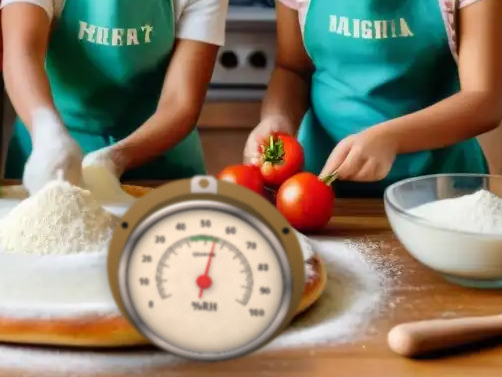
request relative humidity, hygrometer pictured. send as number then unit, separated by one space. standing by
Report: 55 %
